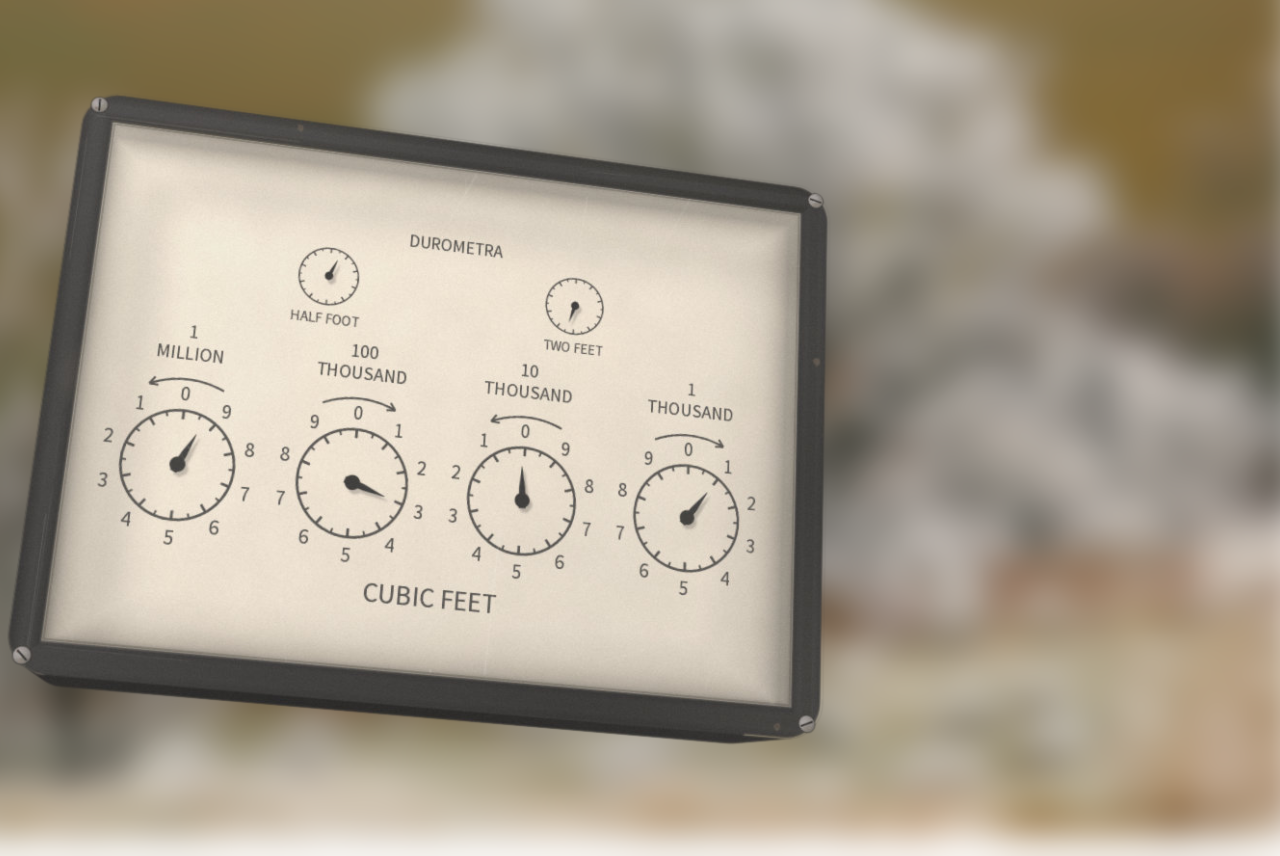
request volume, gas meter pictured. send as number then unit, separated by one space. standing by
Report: 930100 ft³
